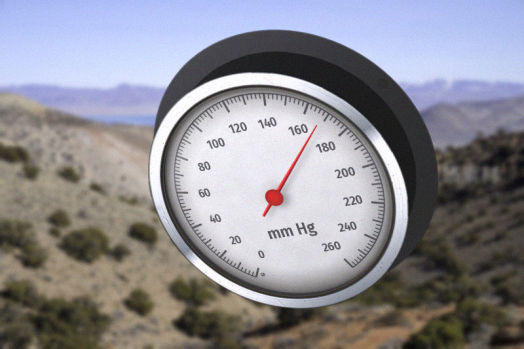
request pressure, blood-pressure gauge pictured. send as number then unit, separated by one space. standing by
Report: 168 mmHg
